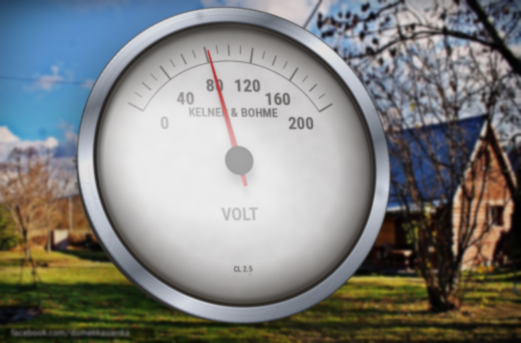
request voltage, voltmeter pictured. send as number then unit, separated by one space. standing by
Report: 80 V
